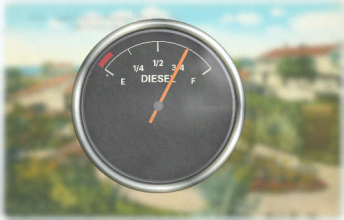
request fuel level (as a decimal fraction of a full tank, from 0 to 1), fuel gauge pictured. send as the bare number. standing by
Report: 0.75
